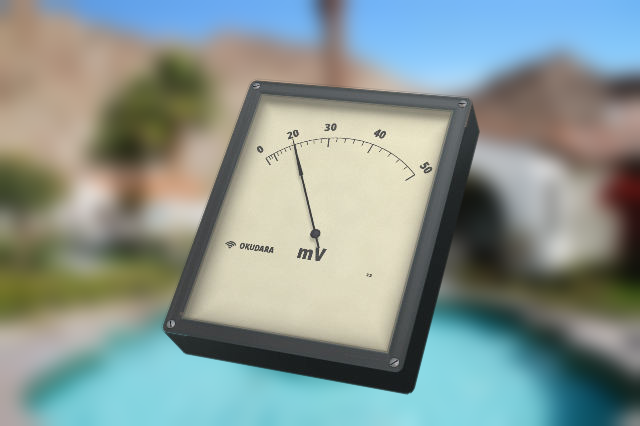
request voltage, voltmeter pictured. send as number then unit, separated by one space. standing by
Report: 20 mV
